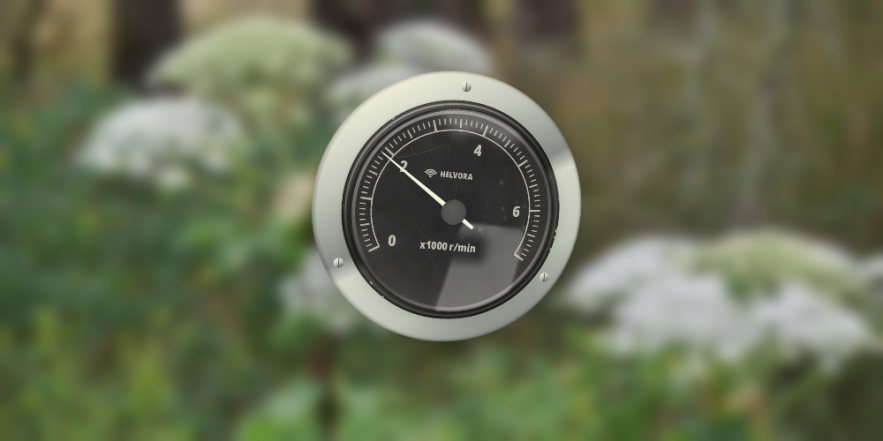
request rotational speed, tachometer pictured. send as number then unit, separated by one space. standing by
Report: 1900 rpm
